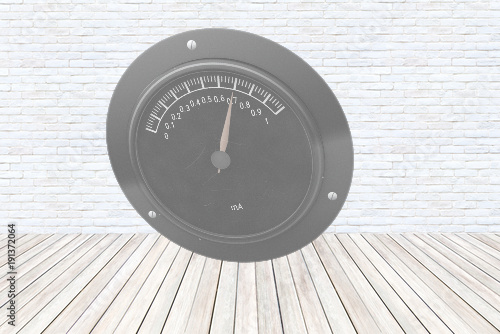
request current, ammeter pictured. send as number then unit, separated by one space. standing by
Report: 0.7 mA
